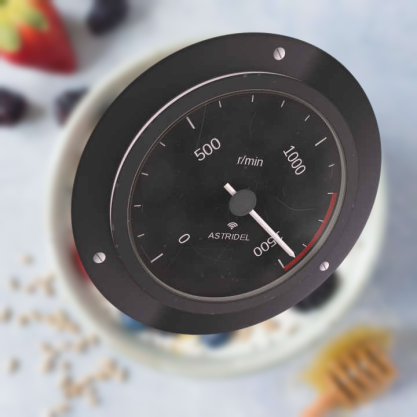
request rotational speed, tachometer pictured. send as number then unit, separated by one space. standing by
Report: 1450 rpm
